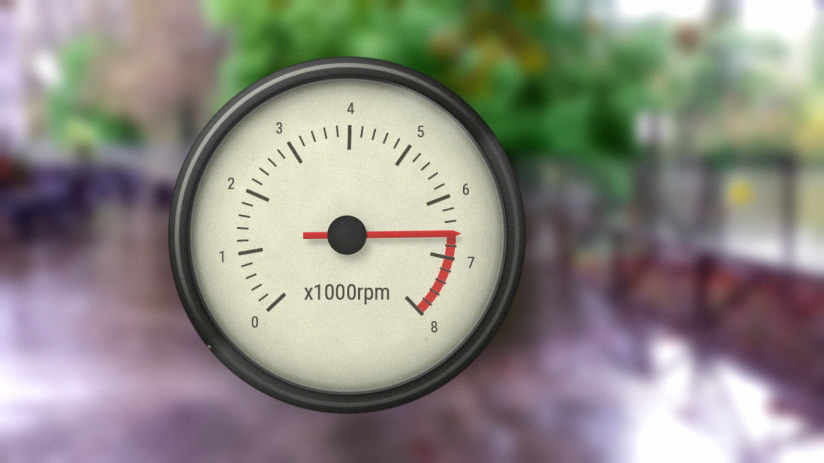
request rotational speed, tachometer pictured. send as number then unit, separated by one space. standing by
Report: 6600 rpm
